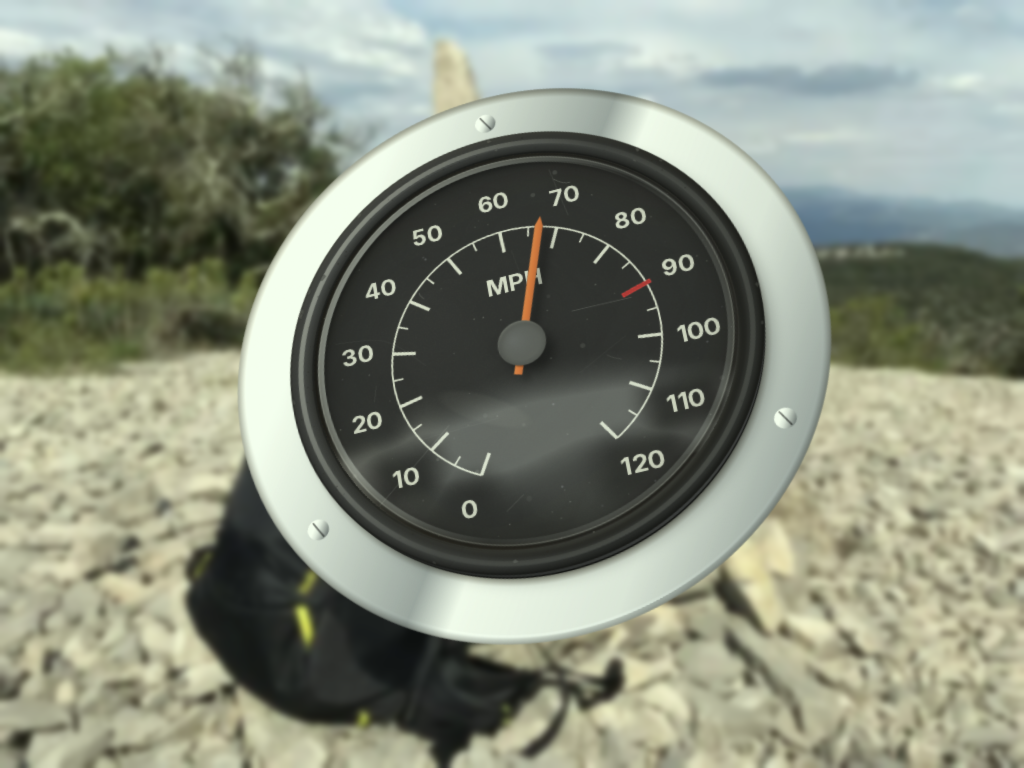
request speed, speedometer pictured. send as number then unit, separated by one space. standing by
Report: 67.5 mph
